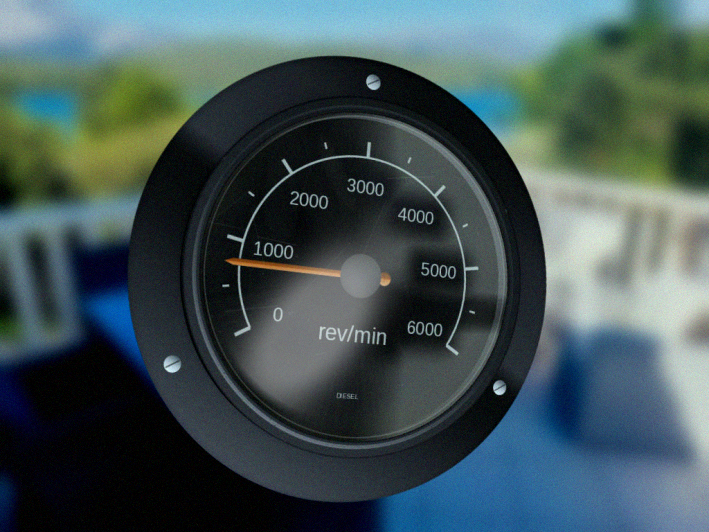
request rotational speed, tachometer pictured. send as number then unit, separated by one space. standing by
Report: 750 rpm
